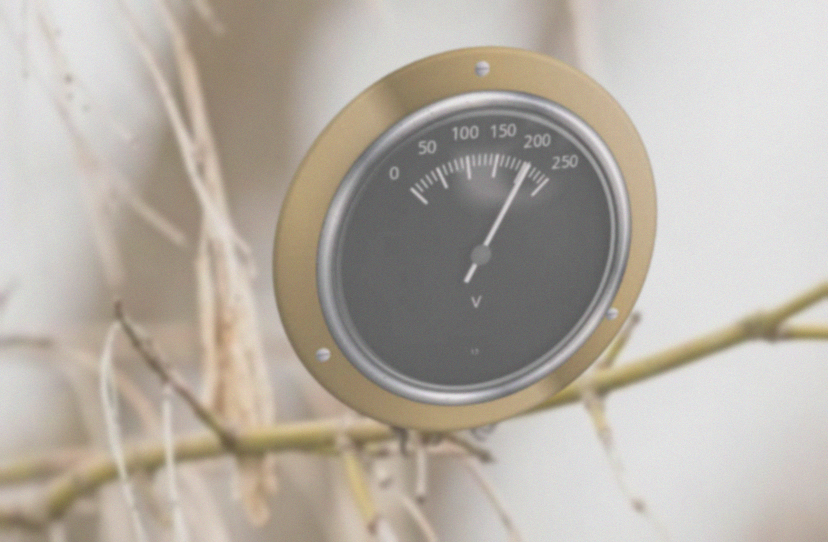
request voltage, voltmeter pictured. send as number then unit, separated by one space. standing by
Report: 200 V
